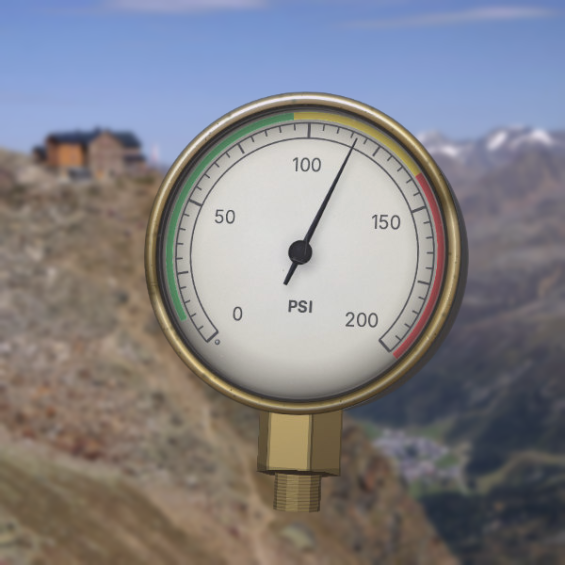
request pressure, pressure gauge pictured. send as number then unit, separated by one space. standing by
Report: 117.5 psi
